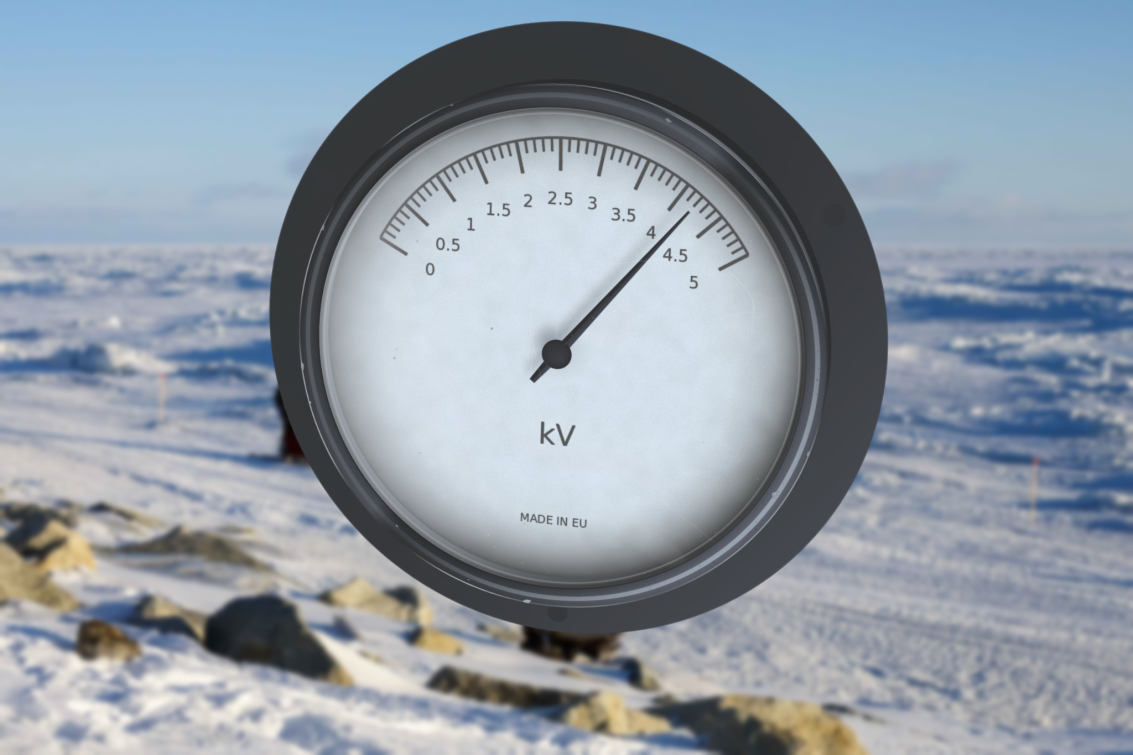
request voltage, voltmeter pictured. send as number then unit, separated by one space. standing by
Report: 4.2 kV
